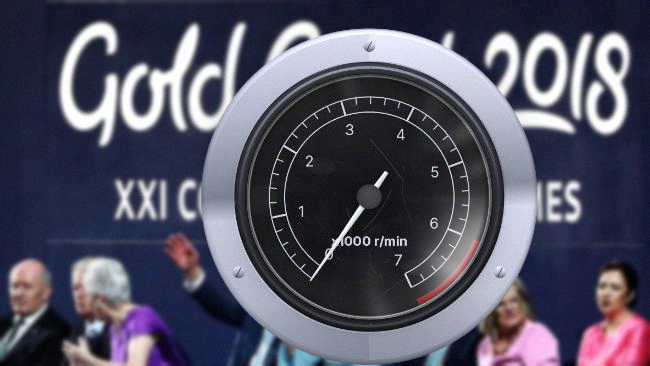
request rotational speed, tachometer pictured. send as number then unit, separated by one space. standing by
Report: 0 rpm
